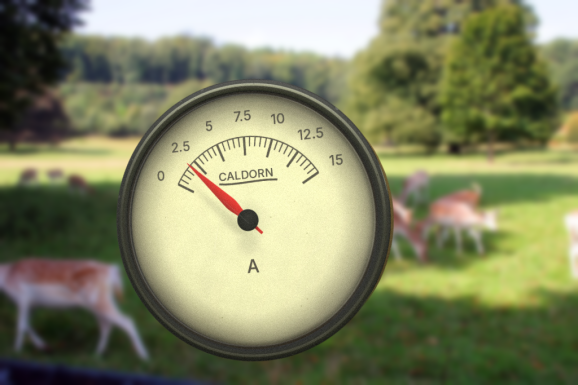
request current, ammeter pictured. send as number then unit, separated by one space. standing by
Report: 2 A
